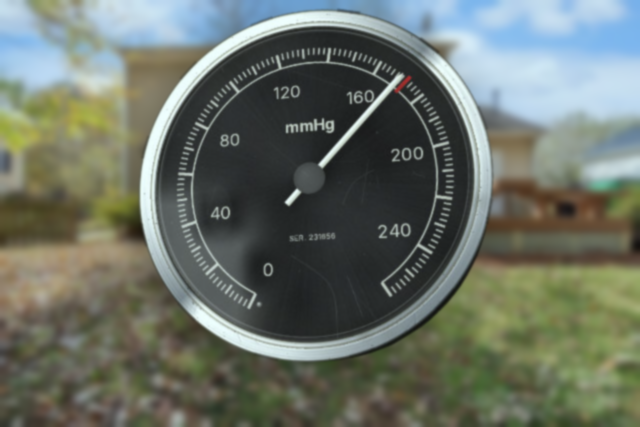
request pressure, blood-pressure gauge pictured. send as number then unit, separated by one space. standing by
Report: 170 mmHg
